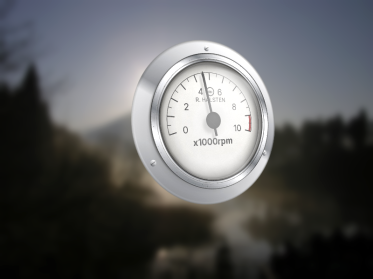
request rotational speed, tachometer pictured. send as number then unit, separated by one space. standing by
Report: 4500 rpm
